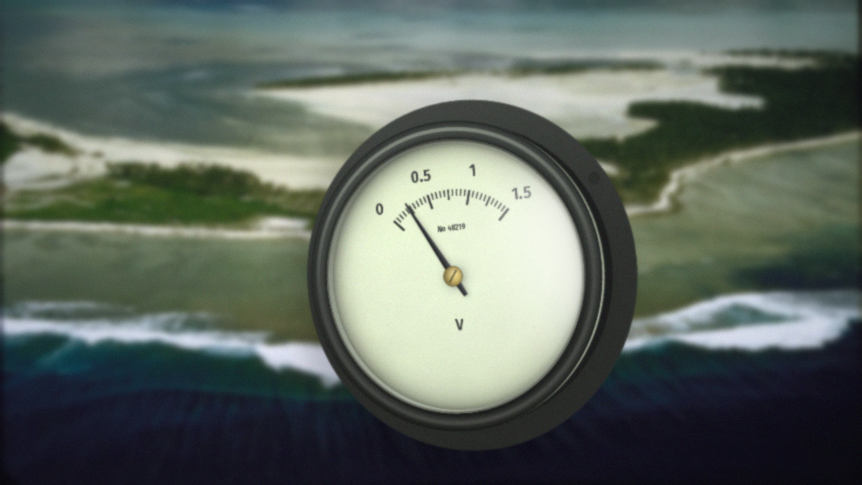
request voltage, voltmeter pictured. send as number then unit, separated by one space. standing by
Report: 0.25 V
